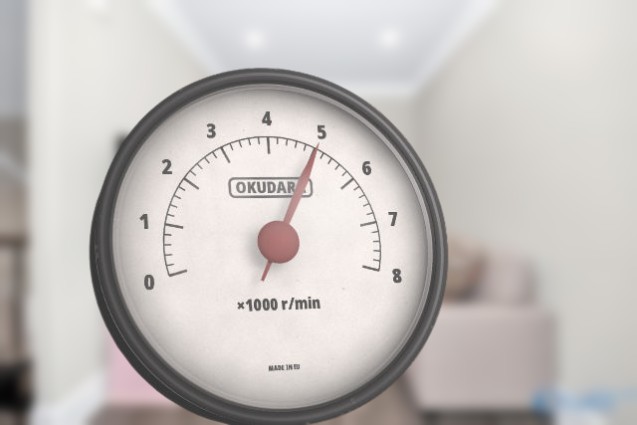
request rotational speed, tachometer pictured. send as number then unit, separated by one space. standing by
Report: 5000 rpm
